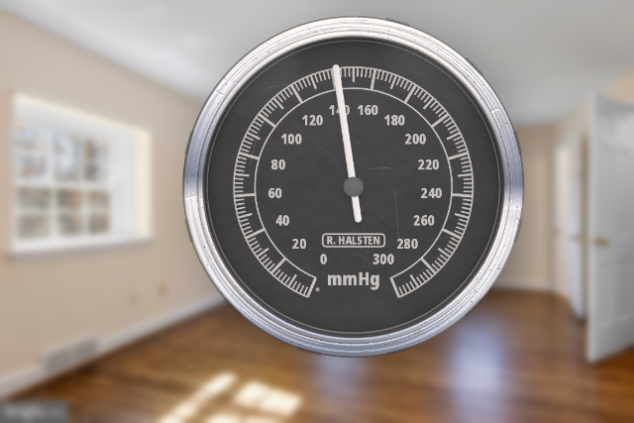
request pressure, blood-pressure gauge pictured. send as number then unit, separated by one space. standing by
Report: 142 mmHg
